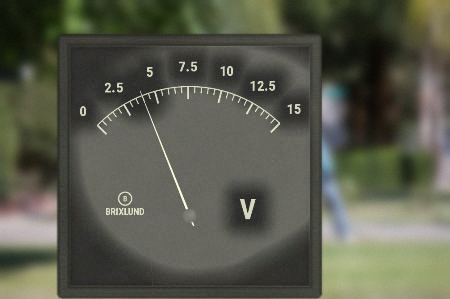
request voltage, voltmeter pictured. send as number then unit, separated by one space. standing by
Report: 4 V
